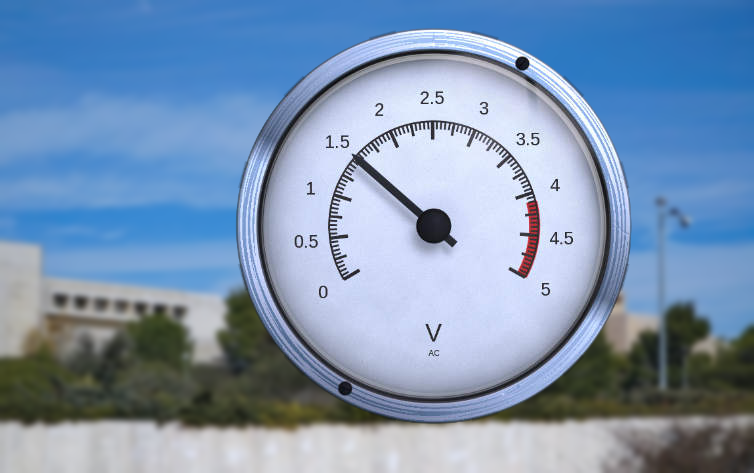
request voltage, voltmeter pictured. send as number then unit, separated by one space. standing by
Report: 1.5 V
